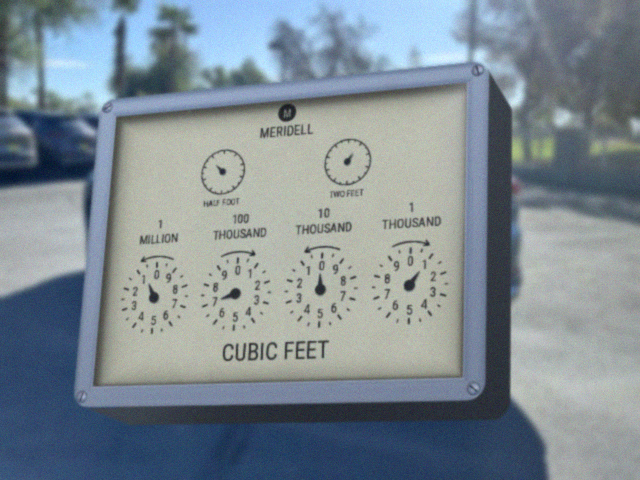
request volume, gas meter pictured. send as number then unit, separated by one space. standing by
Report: 70100 ft³
